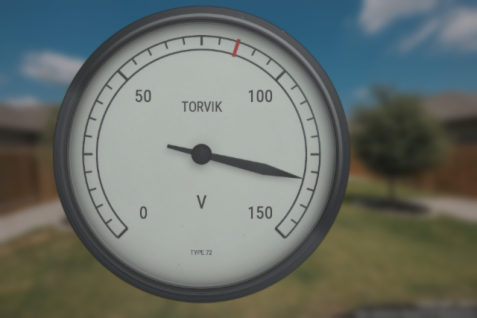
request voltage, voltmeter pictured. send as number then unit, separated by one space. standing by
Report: 132.5 V
